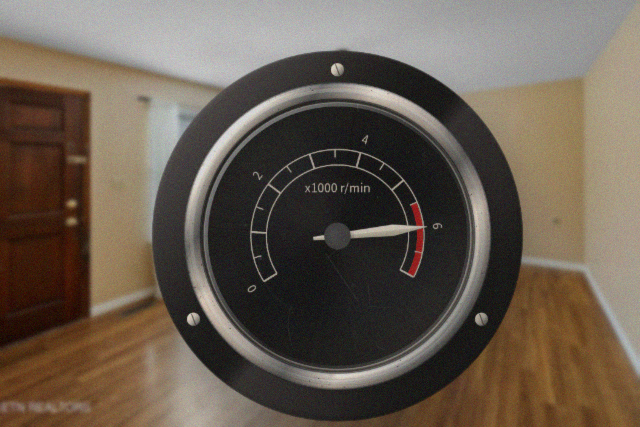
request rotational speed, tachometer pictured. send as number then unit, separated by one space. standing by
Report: 6000 rpm
